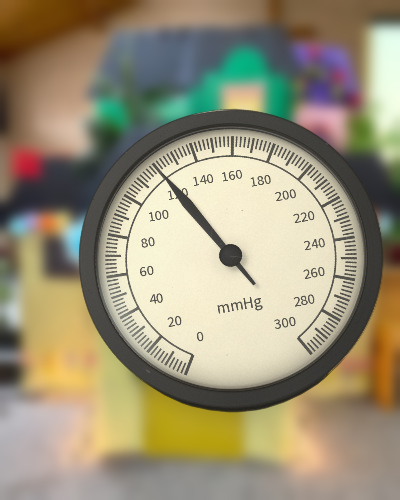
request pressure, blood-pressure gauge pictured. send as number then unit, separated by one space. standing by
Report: 120 mmHg
